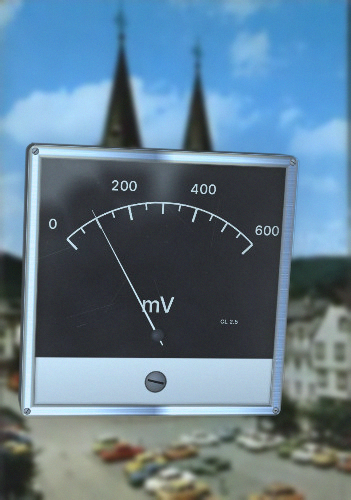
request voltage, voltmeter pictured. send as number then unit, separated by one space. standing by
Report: 100 mV
